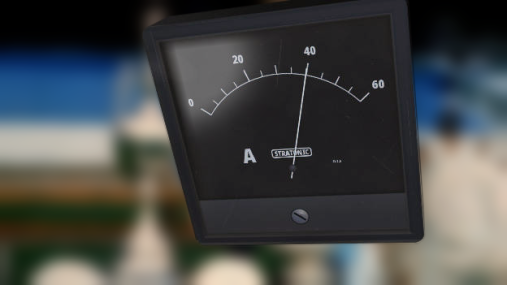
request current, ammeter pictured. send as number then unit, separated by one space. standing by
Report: 40 A
